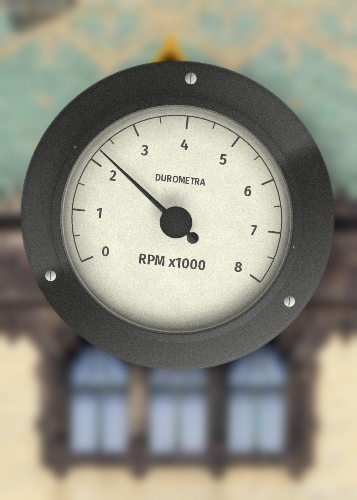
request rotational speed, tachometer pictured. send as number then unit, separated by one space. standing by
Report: 2250 rpm
